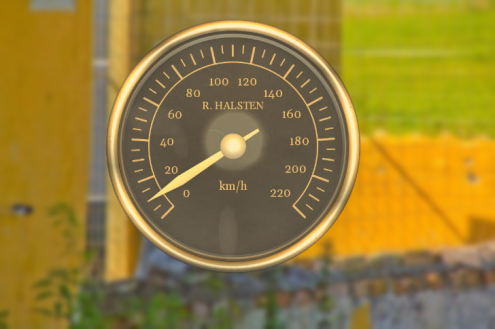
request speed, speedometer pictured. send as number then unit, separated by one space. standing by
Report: 10 km/h
